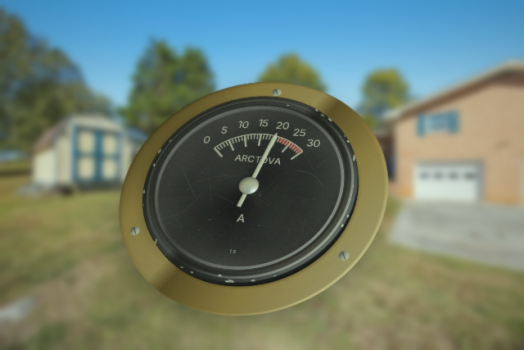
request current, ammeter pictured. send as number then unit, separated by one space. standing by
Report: 20 A
